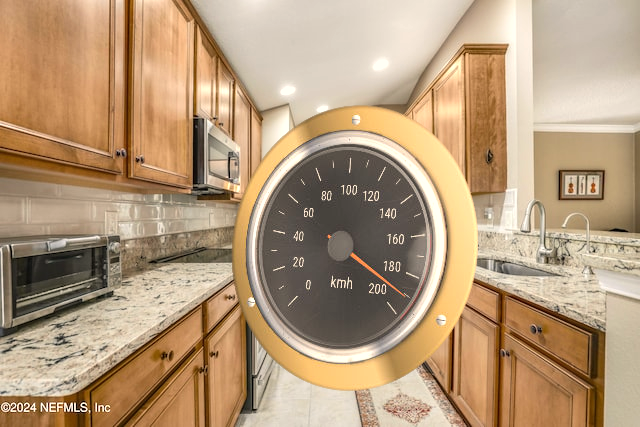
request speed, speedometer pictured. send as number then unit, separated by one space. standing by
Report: 190 km/h
